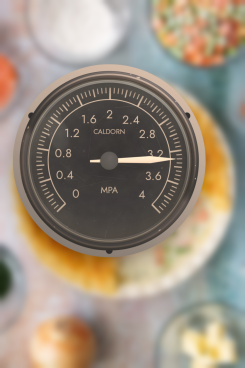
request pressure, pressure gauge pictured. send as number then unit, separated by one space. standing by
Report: 3.3 MPa
